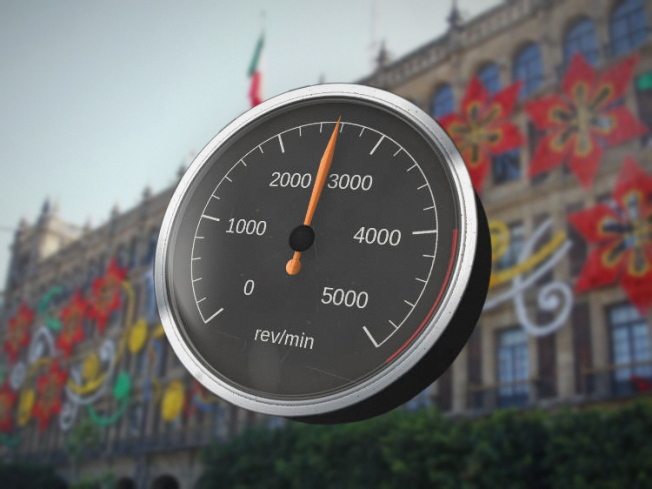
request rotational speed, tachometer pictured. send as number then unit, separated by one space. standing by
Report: 2600 rpm
